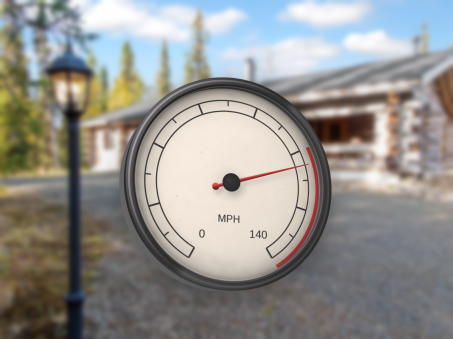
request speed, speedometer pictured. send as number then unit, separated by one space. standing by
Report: 105 mph
